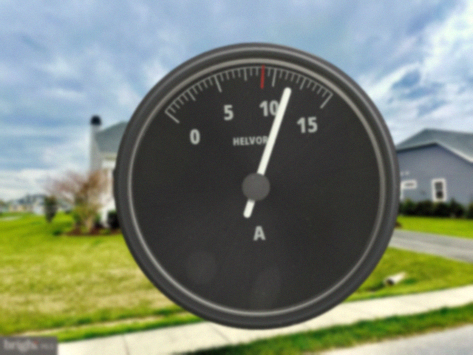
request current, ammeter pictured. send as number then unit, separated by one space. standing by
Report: 11.5 A
